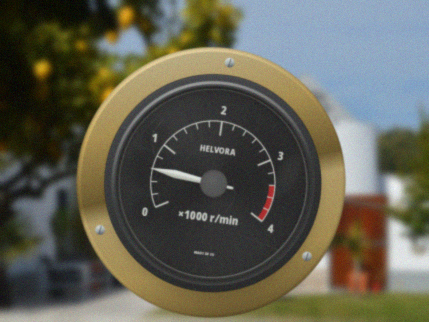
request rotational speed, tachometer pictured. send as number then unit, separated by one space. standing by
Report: 600 rpm
